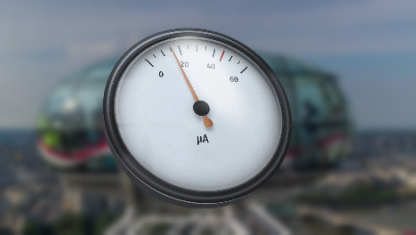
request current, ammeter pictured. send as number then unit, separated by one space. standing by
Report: 15 µA
